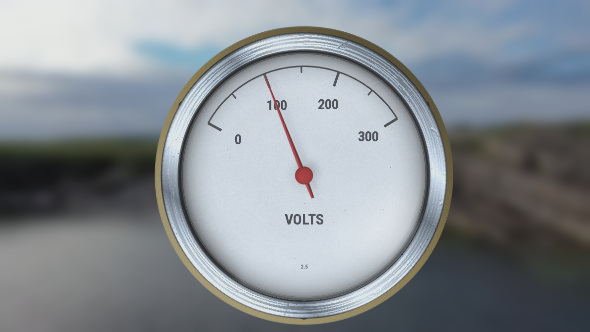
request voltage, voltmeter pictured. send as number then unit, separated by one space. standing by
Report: 100 V
